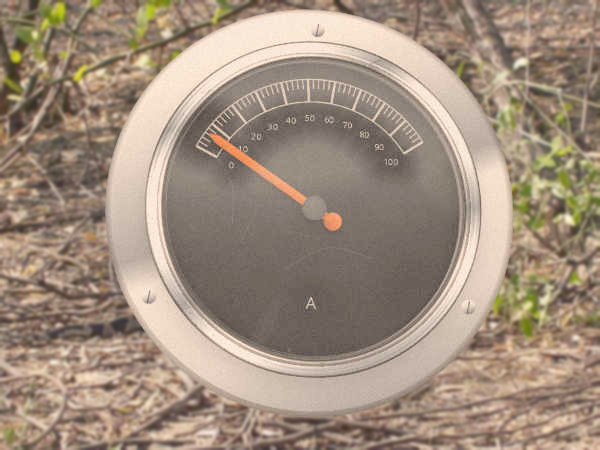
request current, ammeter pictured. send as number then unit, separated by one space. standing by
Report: 6 A
